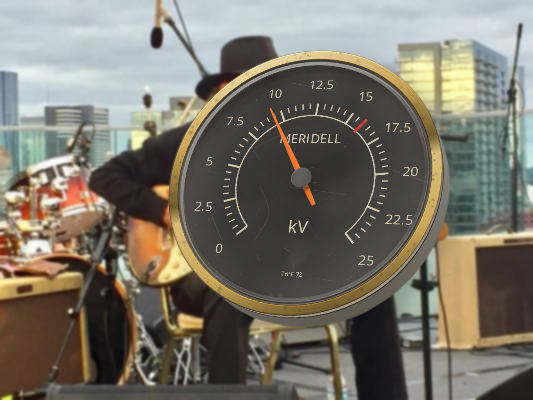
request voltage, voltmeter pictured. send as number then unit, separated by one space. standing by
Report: 9.5 kV
